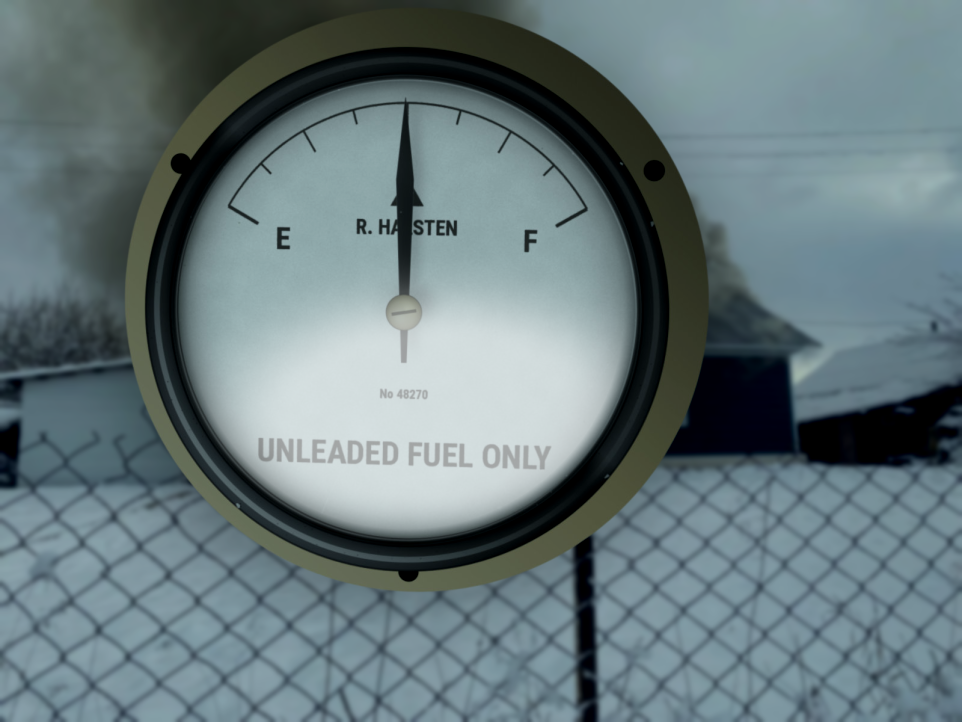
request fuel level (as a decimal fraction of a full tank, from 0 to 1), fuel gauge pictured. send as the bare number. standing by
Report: 0.5
